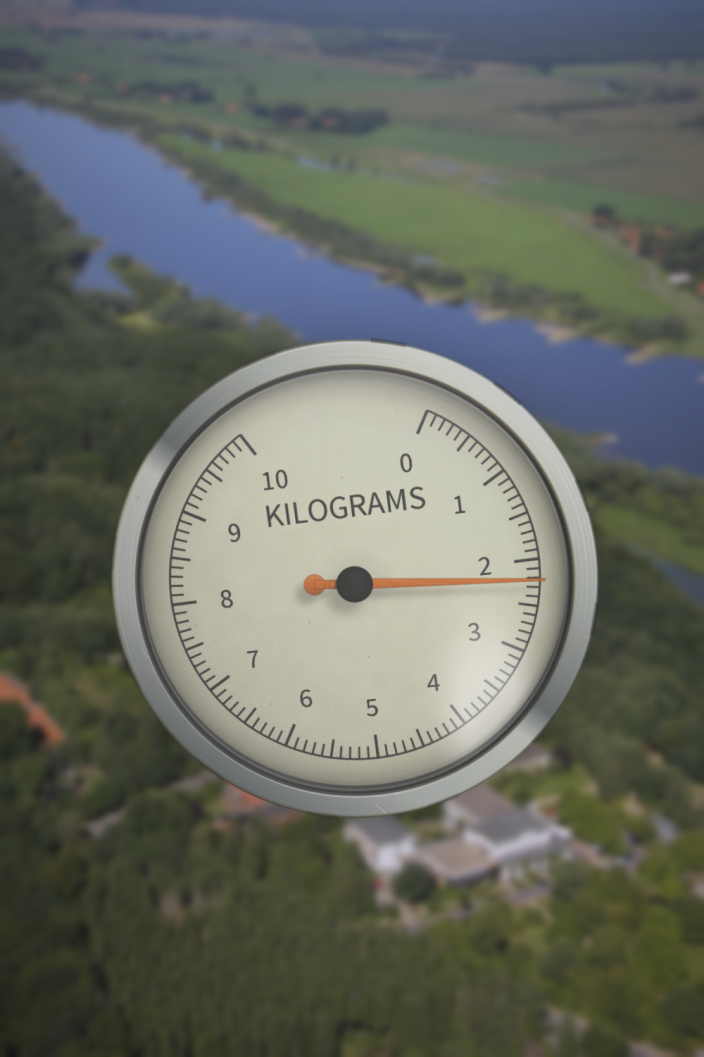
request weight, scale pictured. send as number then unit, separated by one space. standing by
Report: 2.2 kg
